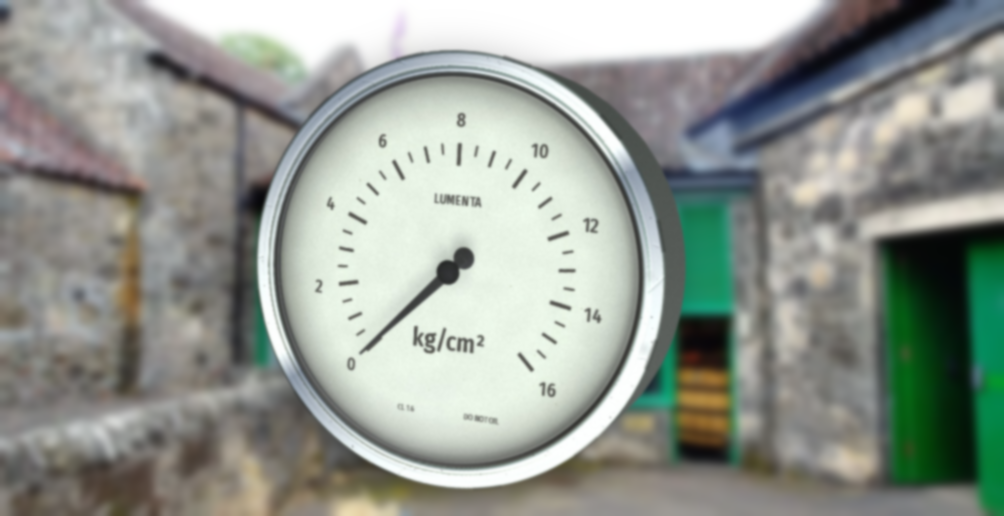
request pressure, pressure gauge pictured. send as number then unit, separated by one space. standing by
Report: 0 kg/cm²
